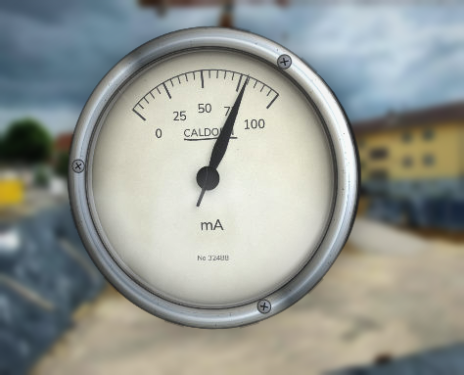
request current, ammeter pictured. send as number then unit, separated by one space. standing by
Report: 80 mA
